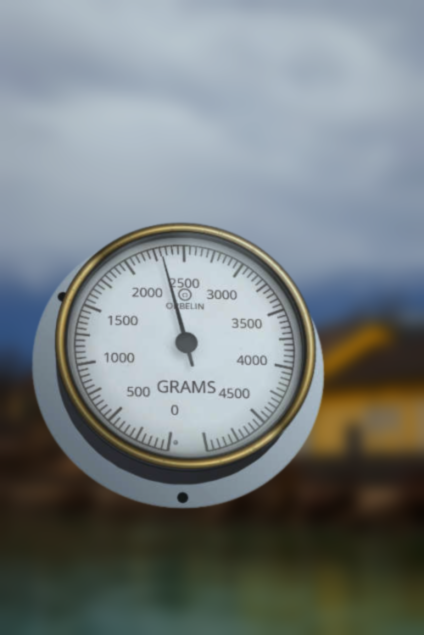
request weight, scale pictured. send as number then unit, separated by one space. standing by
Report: 2300 g
